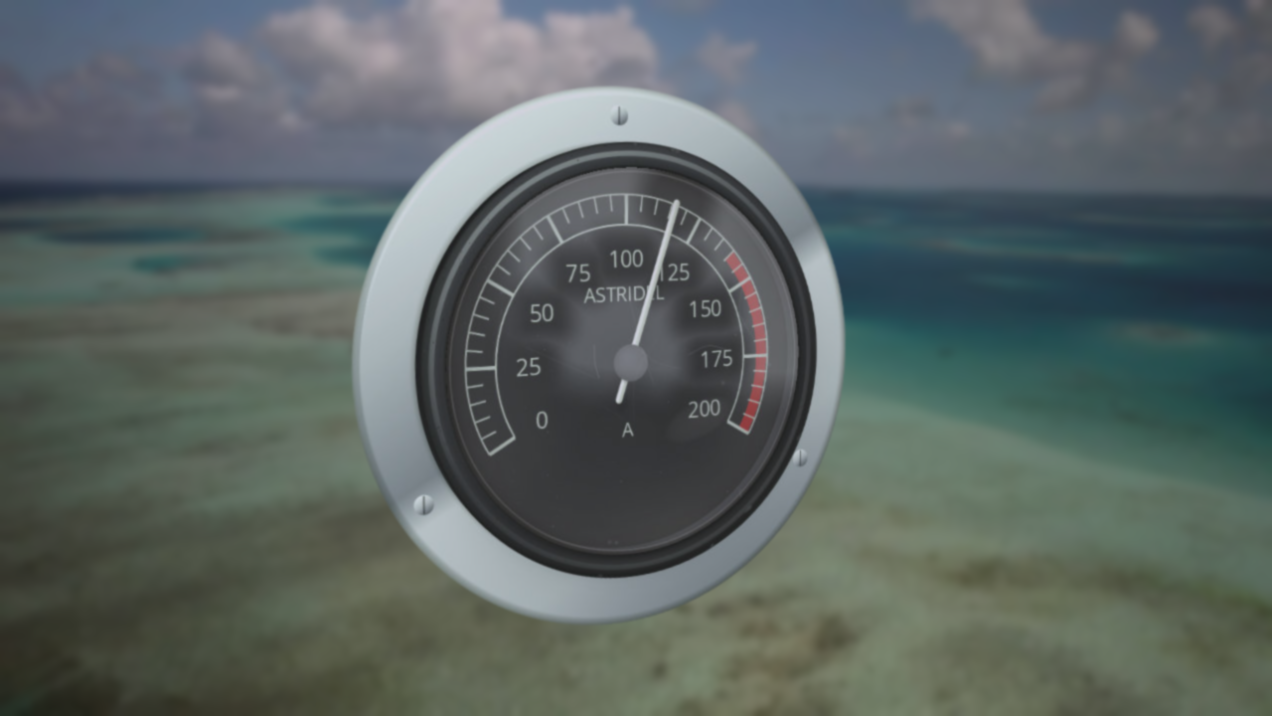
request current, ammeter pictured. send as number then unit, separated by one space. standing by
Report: 115 A
